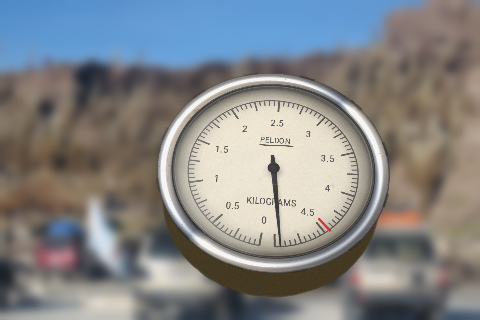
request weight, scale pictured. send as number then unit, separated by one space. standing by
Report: 4.95 kg
